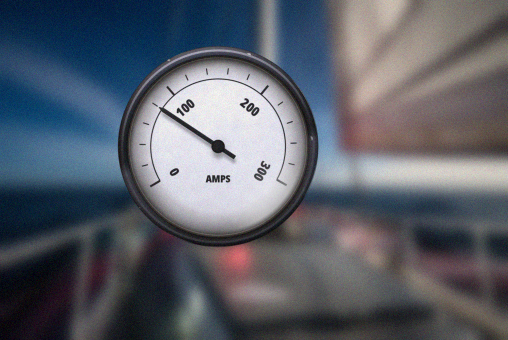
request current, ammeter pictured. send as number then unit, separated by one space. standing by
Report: 80 A
